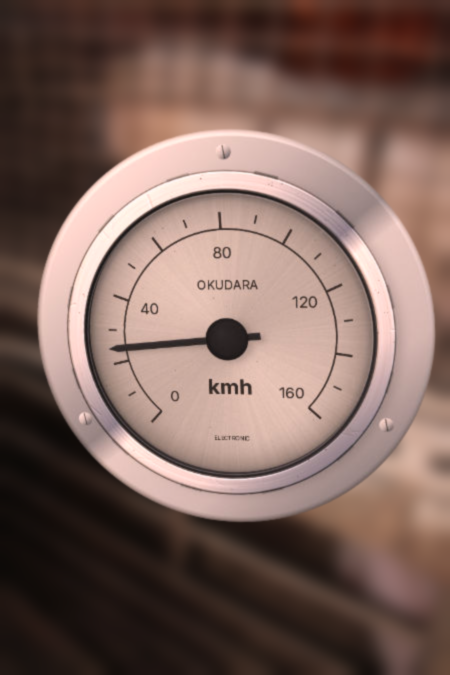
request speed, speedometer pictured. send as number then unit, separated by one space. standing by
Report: 25 km/h
